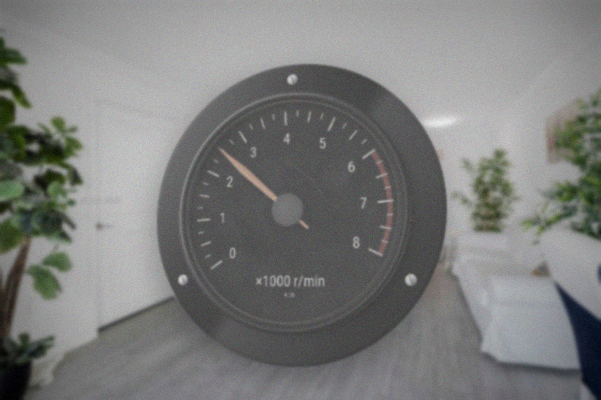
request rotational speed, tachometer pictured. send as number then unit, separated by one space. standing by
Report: 2500 rpm
